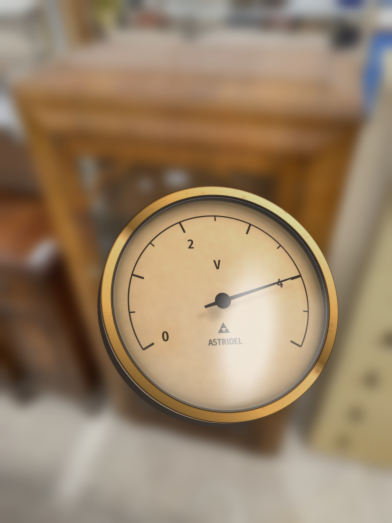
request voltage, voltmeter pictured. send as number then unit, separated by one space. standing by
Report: 4 V
